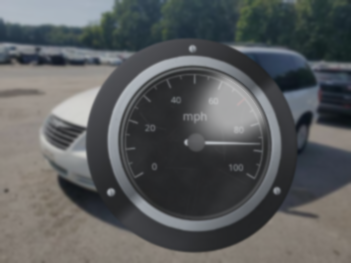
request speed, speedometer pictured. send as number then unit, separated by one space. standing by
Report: 87.5 mph
